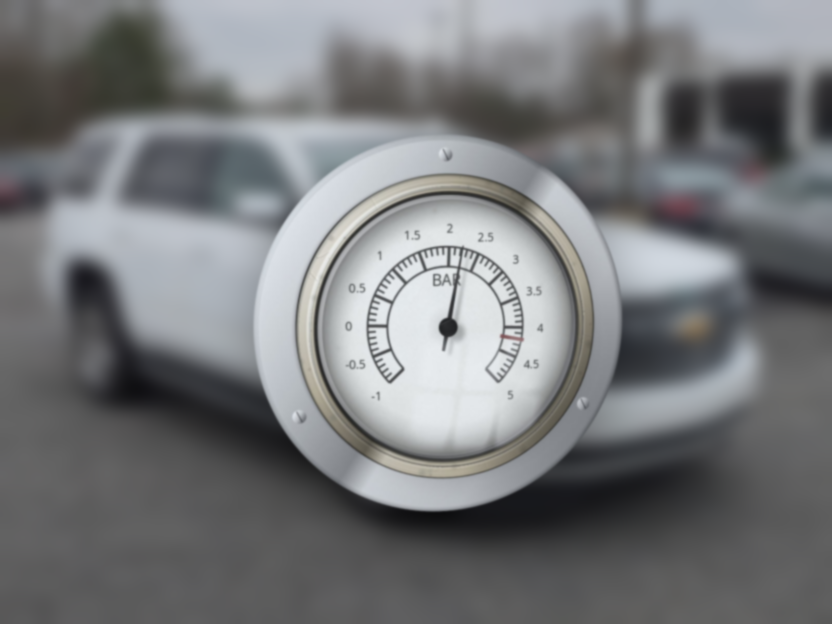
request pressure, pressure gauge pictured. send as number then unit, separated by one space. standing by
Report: 2.2 bar
